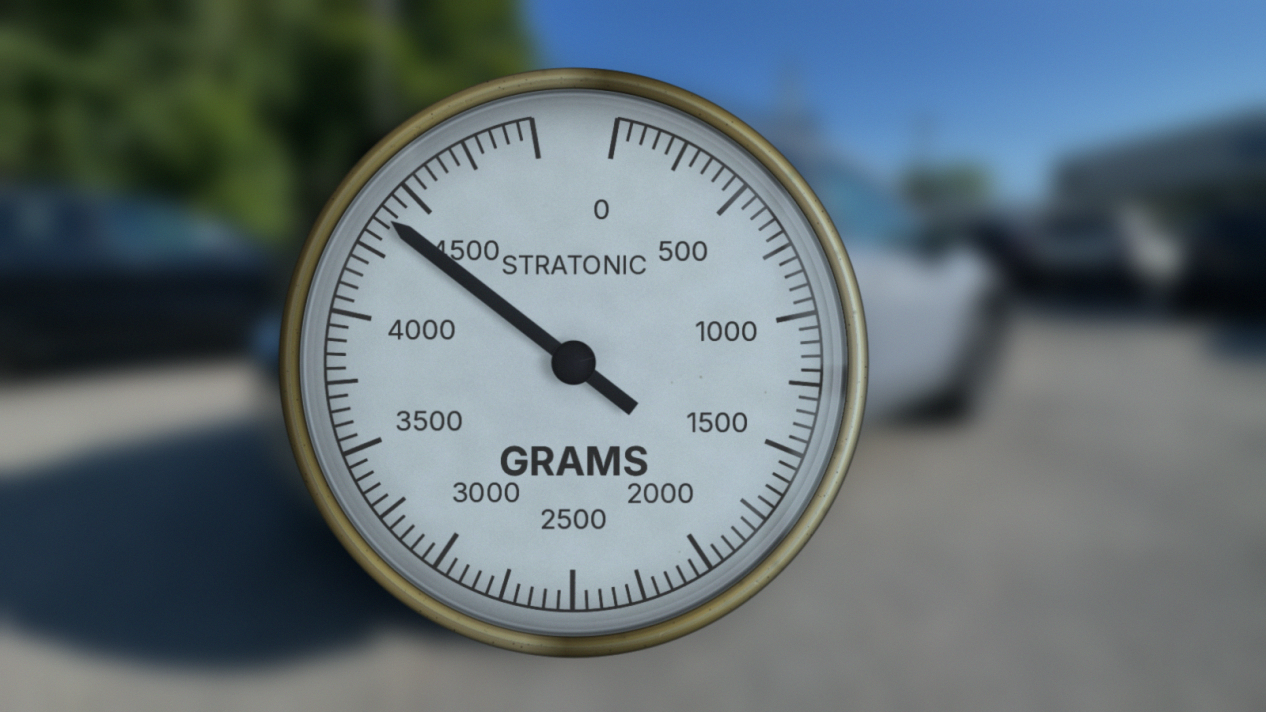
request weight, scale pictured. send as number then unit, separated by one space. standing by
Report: 4375 g
